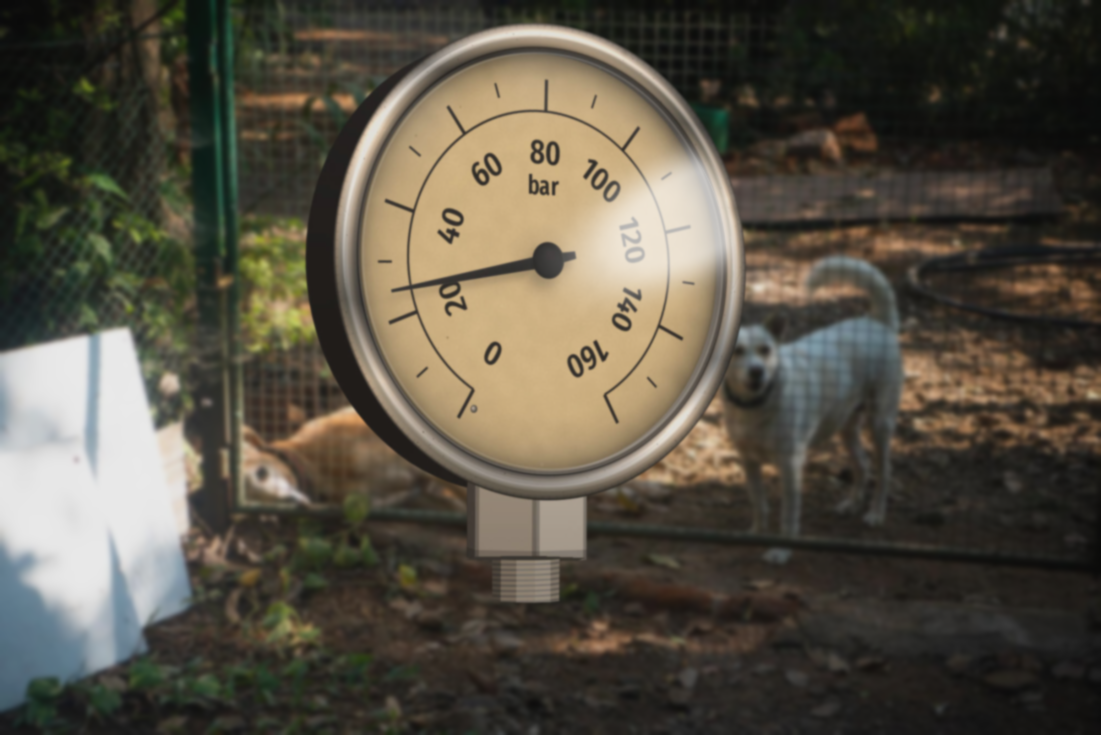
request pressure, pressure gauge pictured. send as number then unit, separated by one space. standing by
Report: 25 bar
